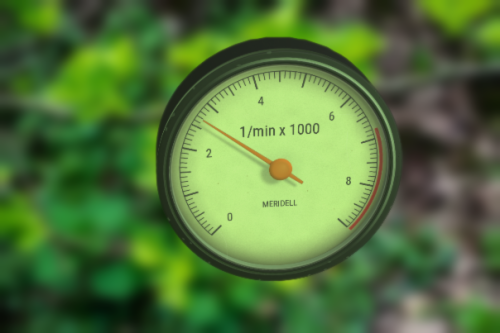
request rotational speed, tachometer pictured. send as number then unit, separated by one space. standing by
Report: 2700 rpm
